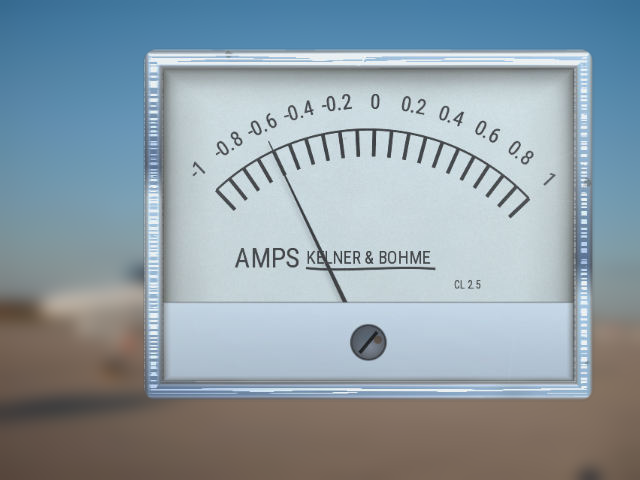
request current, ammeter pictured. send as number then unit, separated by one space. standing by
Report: -0.6 A
